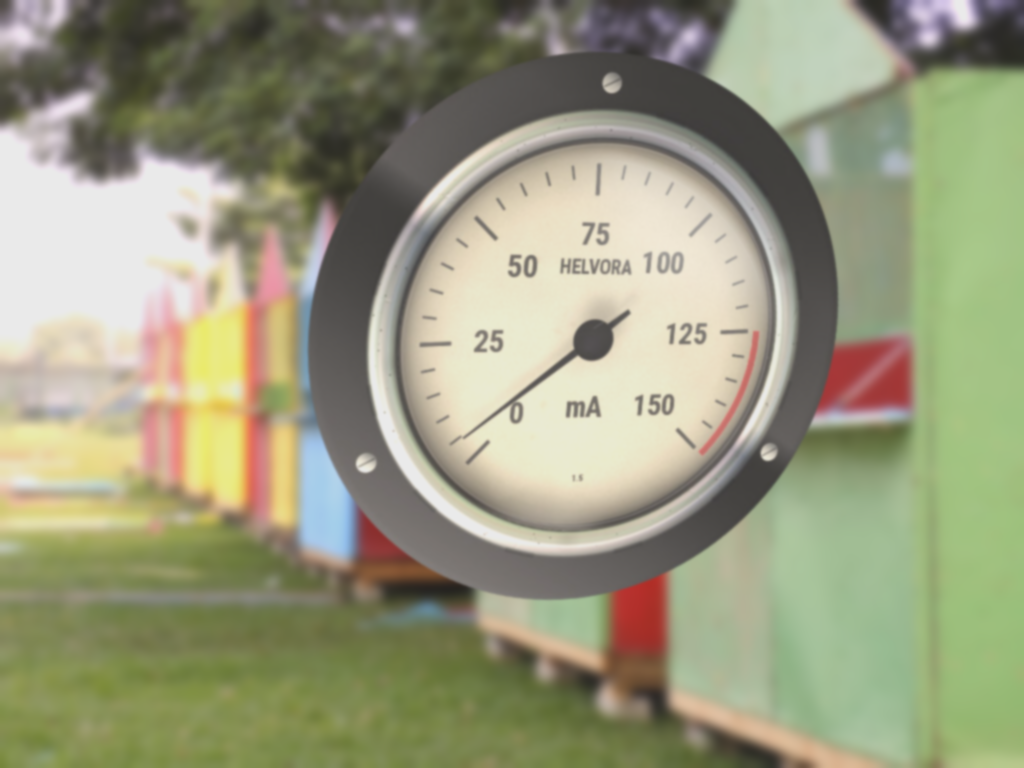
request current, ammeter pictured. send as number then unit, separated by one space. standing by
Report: 5 mA
